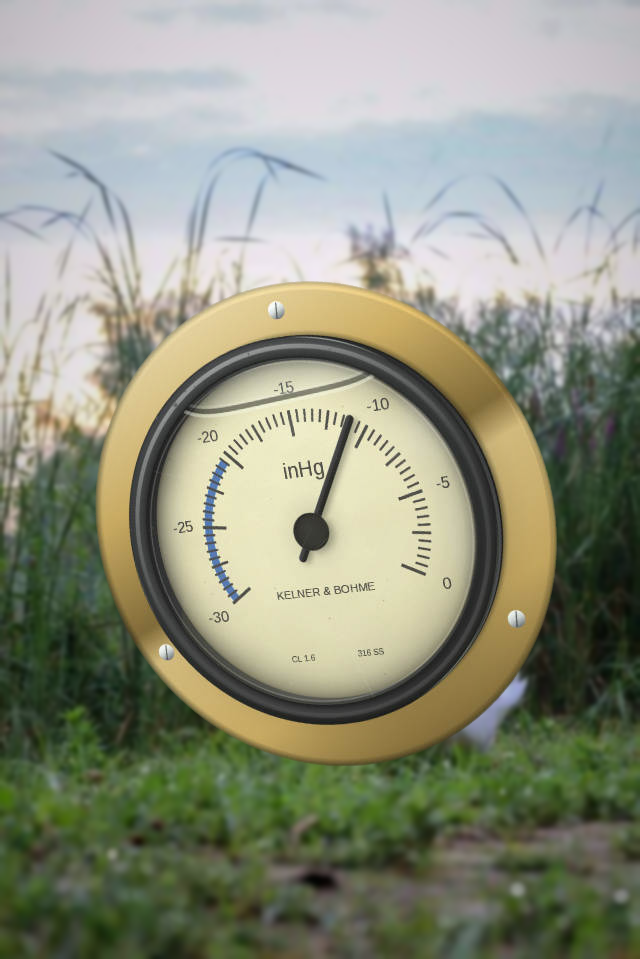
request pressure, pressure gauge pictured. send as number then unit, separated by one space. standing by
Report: -11 inHg
